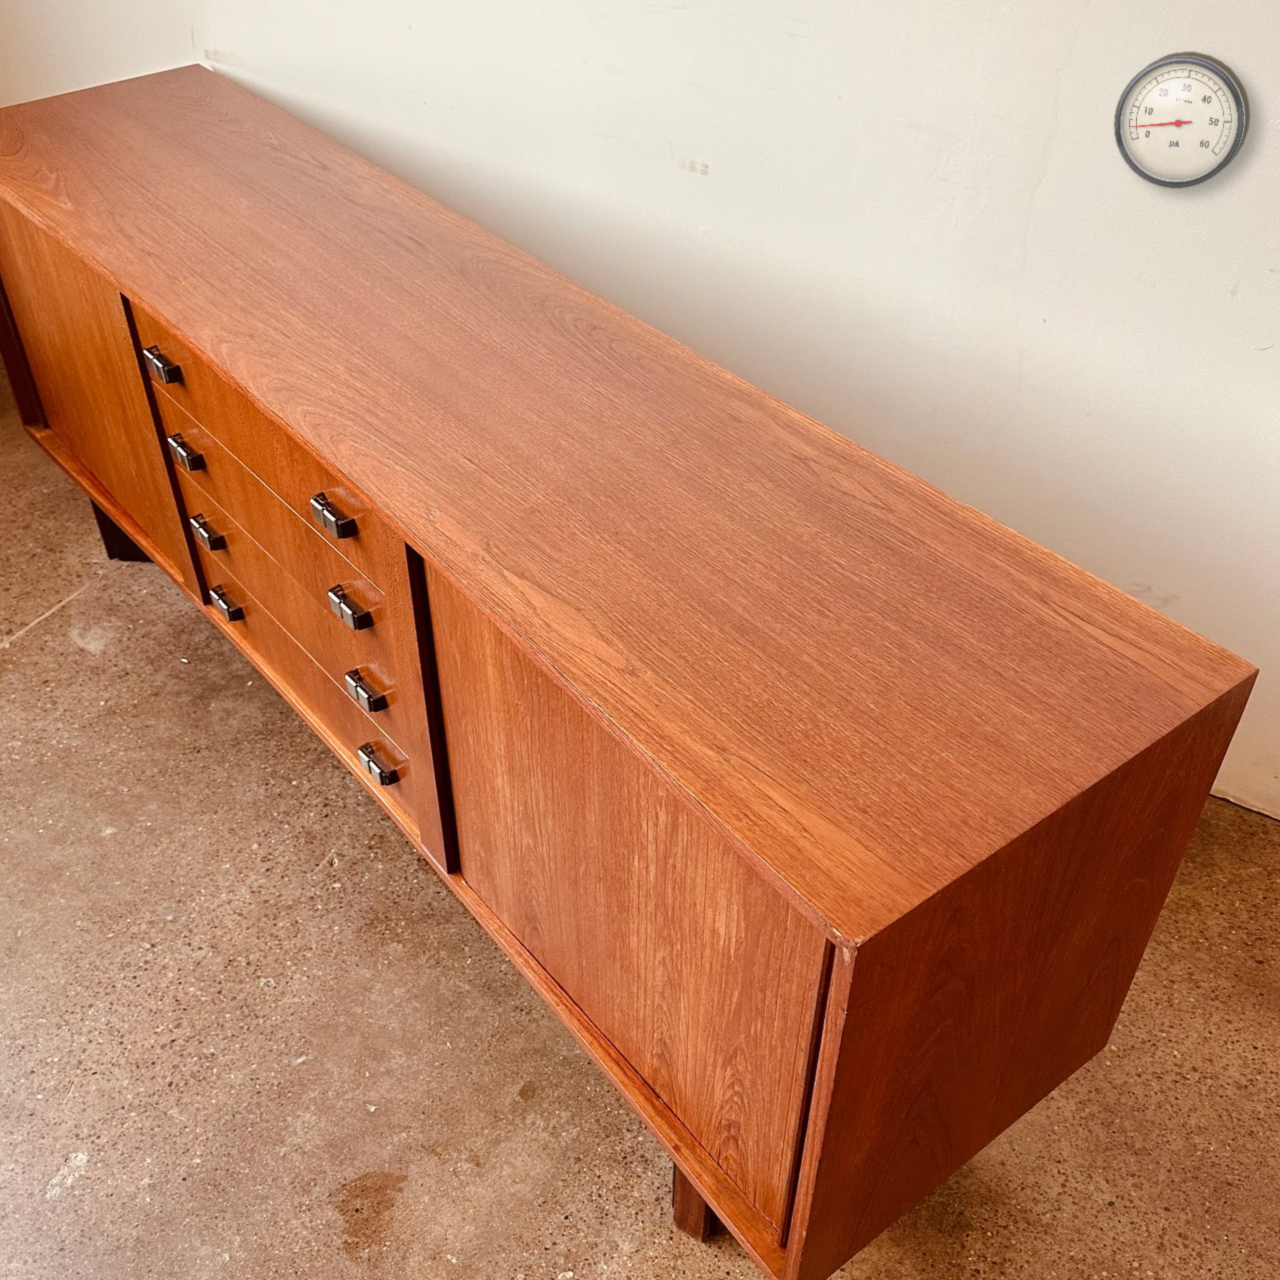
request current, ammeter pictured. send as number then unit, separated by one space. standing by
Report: 4 µA
